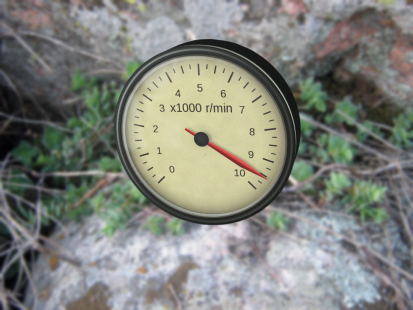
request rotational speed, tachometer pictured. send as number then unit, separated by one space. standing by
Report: 9500 rpm
